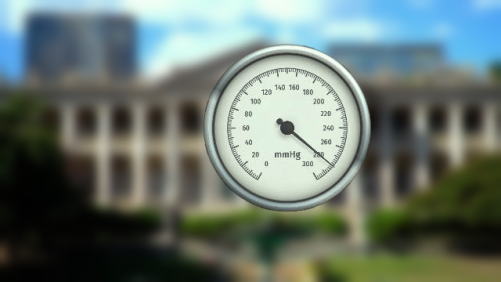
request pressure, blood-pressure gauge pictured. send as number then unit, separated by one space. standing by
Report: 280 mmHg
